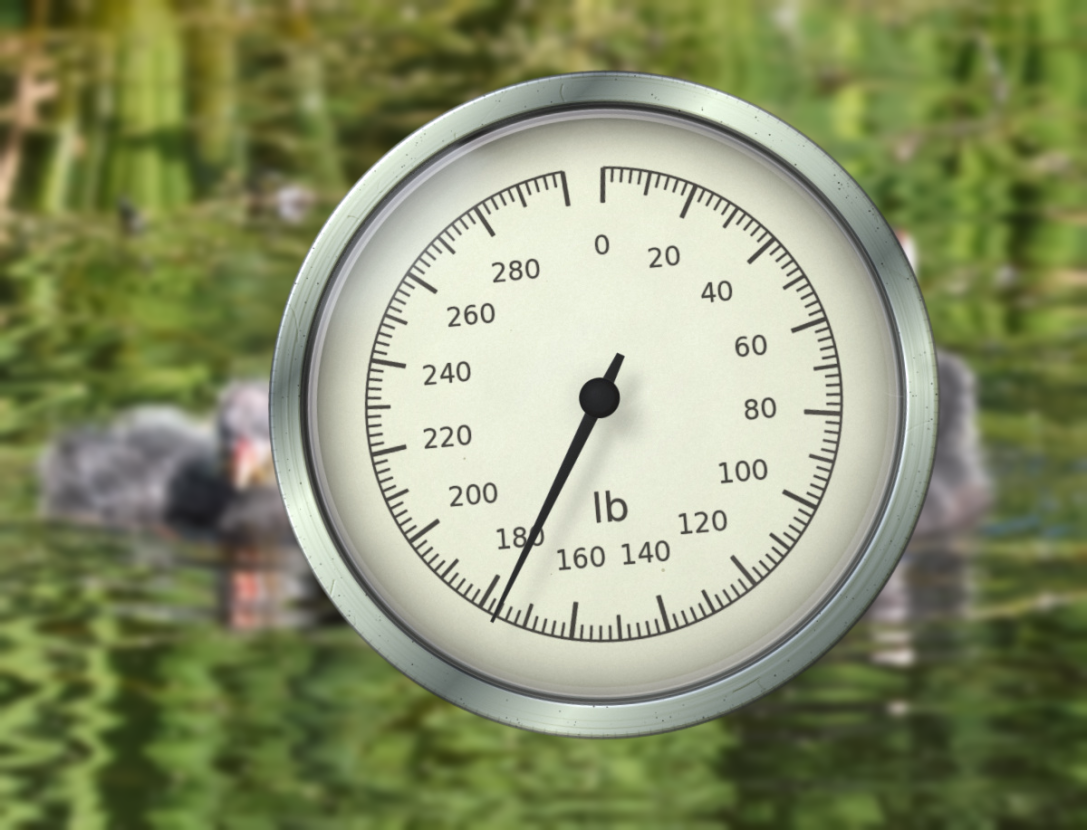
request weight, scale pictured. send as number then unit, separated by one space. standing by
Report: 176 lb
